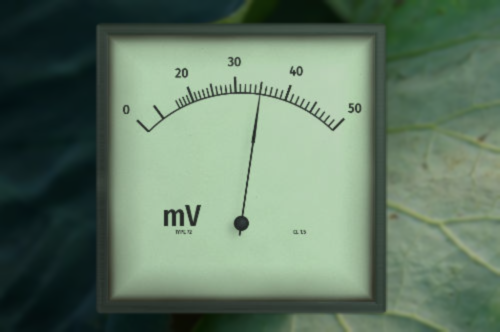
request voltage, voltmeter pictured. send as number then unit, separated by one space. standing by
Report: 35 mV
